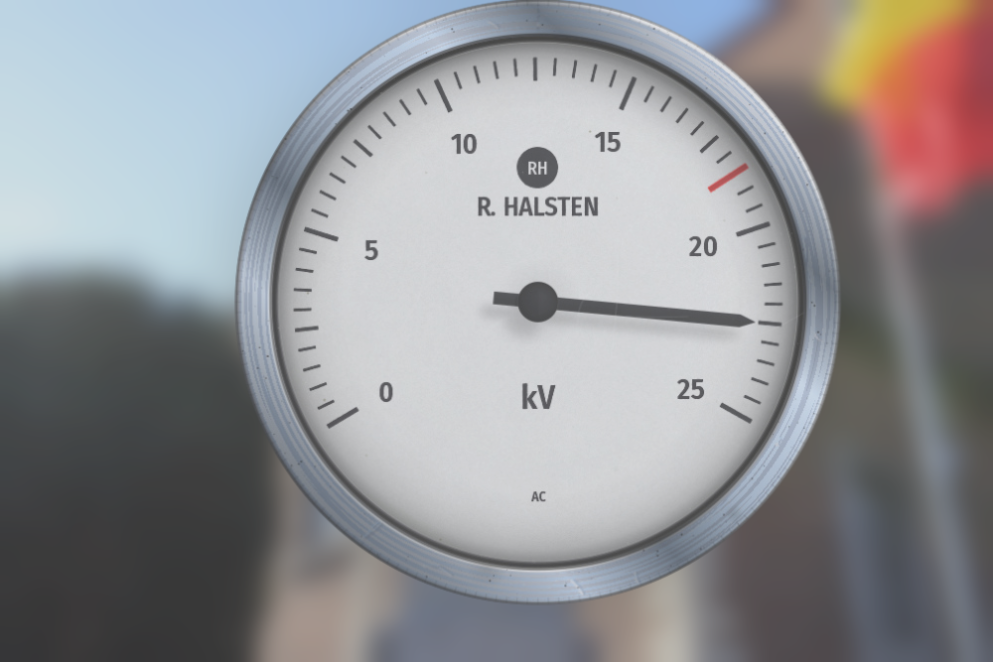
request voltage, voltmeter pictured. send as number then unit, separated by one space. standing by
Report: 22.5 kV
